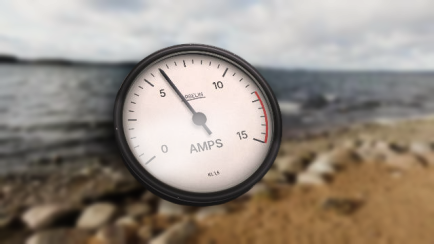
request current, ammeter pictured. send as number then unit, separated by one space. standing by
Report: 6 A
